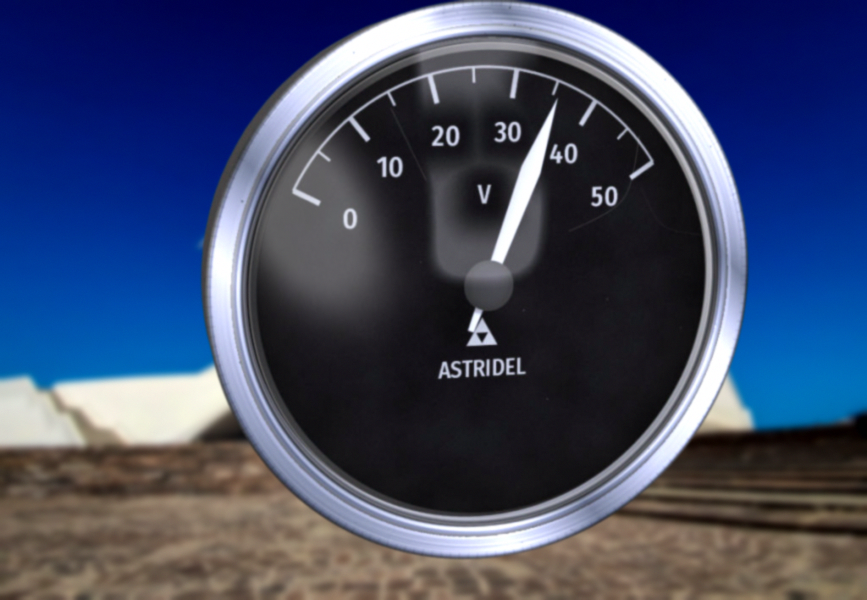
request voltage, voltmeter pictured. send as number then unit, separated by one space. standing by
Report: 35 V
